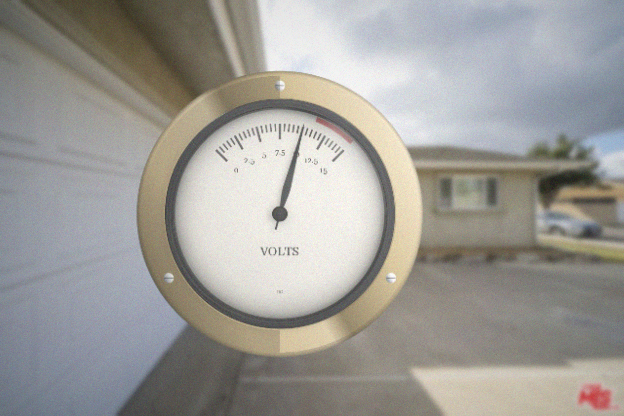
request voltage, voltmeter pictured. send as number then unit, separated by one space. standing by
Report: 10 V
